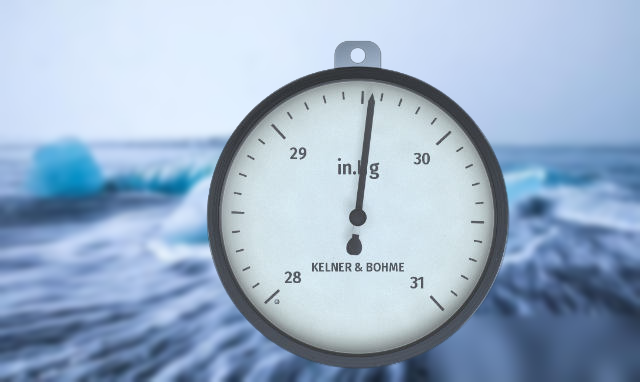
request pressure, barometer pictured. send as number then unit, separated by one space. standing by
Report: 29.55 inHg
